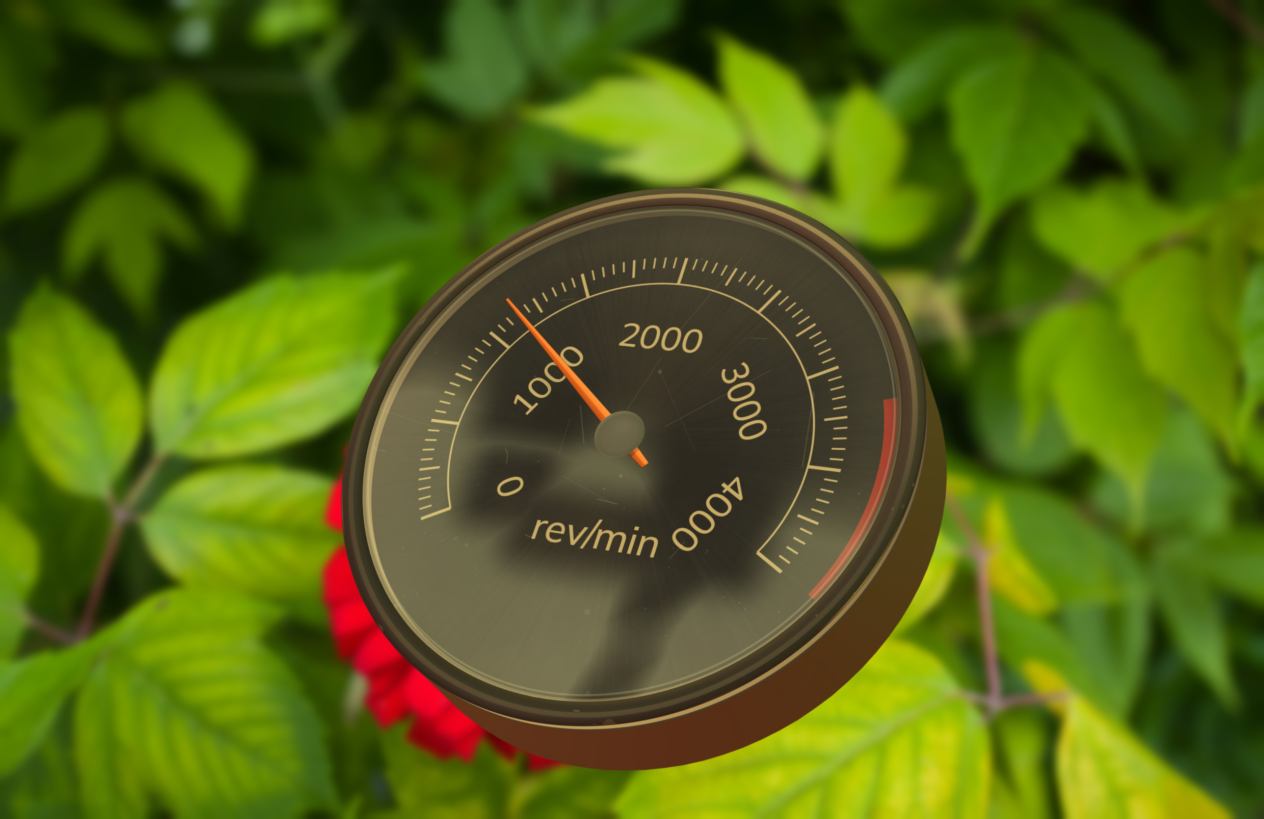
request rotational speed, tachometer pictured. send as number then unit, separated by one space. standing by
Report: 1150 rpm
